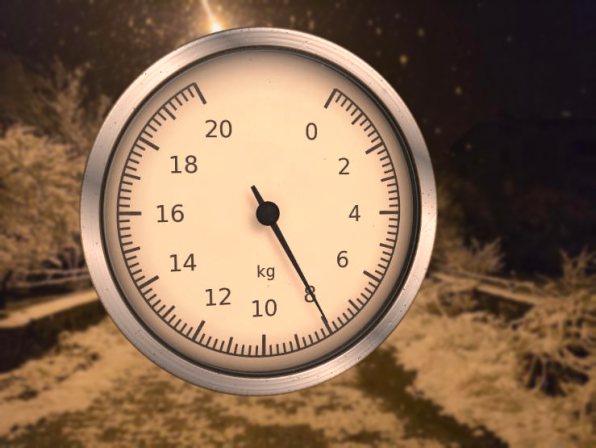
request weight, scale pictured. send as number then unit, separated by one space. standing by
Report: 8 kg
